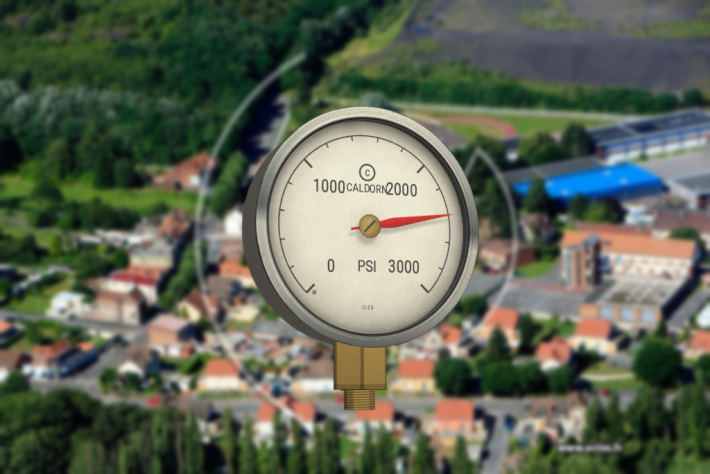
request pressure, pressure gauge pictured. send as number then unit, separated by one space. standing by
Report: 2400 psi
